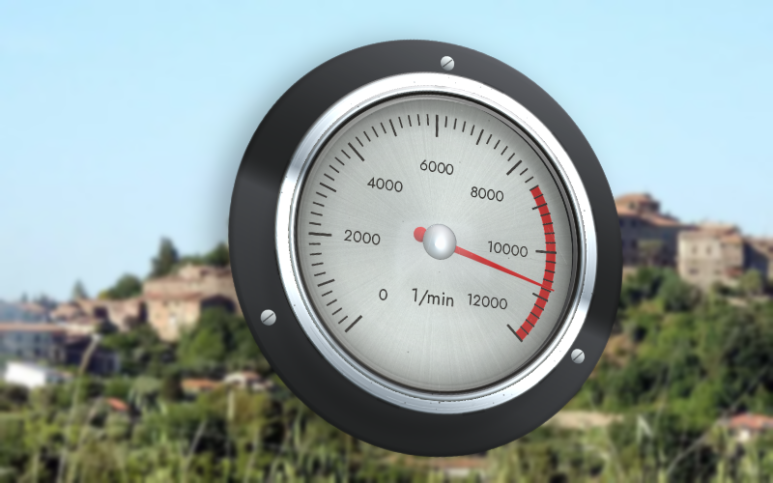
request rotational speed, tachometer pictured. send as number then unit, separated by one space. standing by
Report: 10800 rpm
